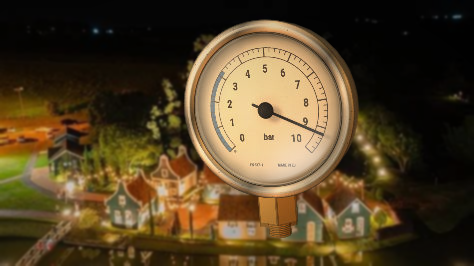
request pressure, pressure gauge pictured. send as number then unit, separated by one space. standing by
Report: 9.2 bar
